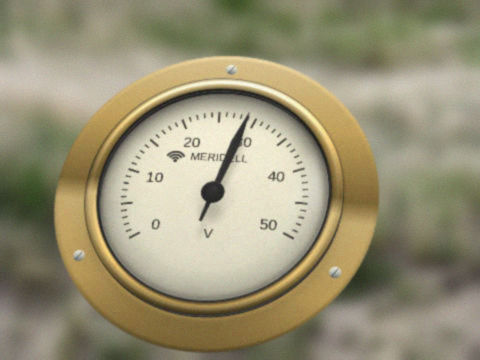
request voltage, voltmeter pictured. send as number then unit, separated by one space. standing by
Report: 29 V
